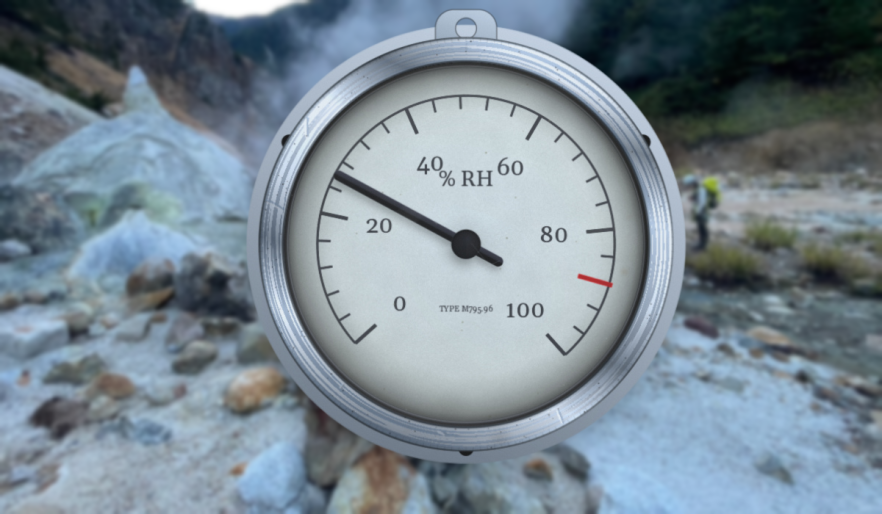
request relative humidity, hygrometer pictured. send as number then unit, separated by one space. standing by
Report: 26 %
